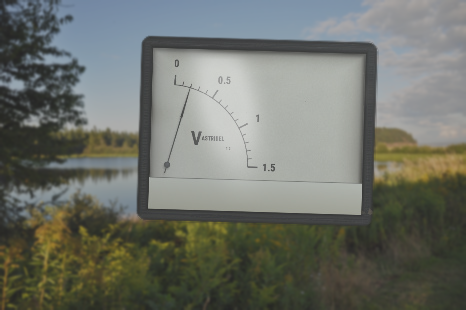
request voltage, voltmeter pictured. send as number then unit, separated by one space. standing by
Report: 0.2 V
